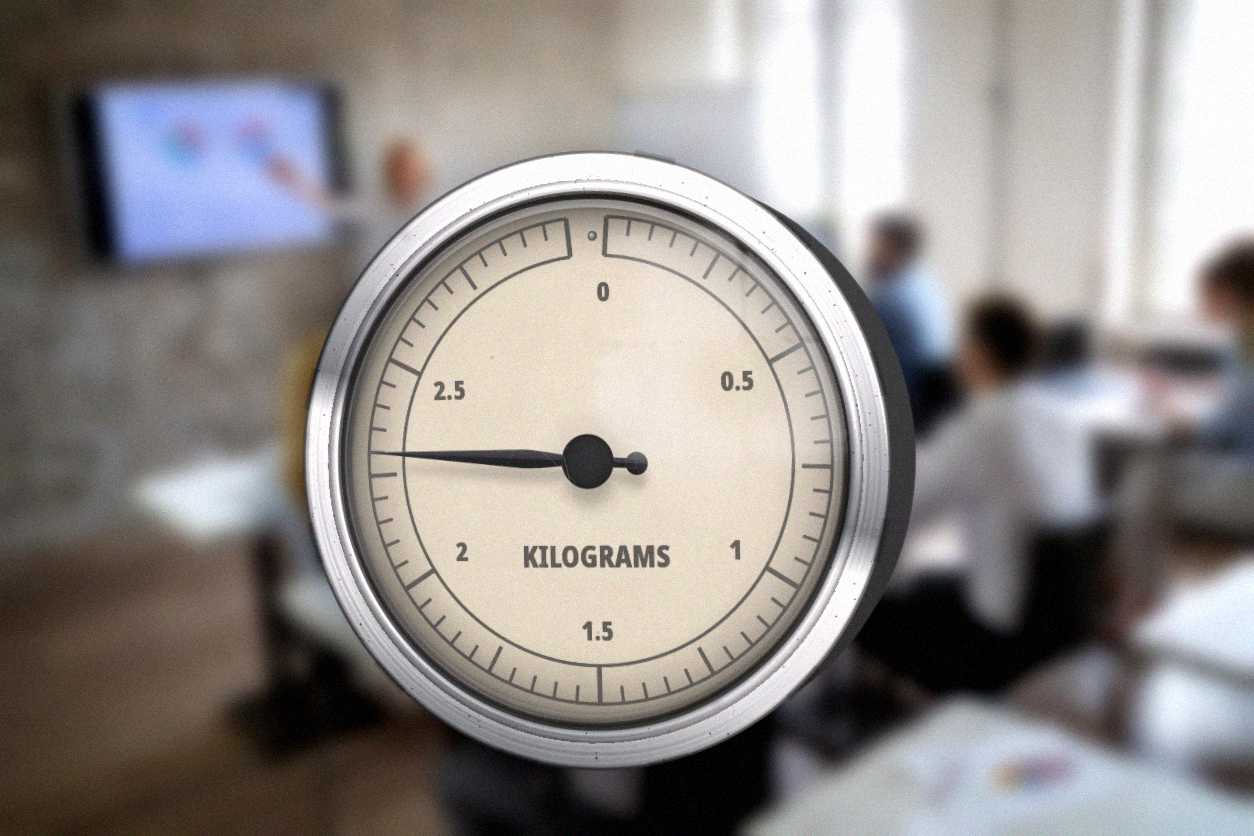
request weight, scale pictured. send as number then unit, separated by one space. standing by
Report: 2.3 kg
